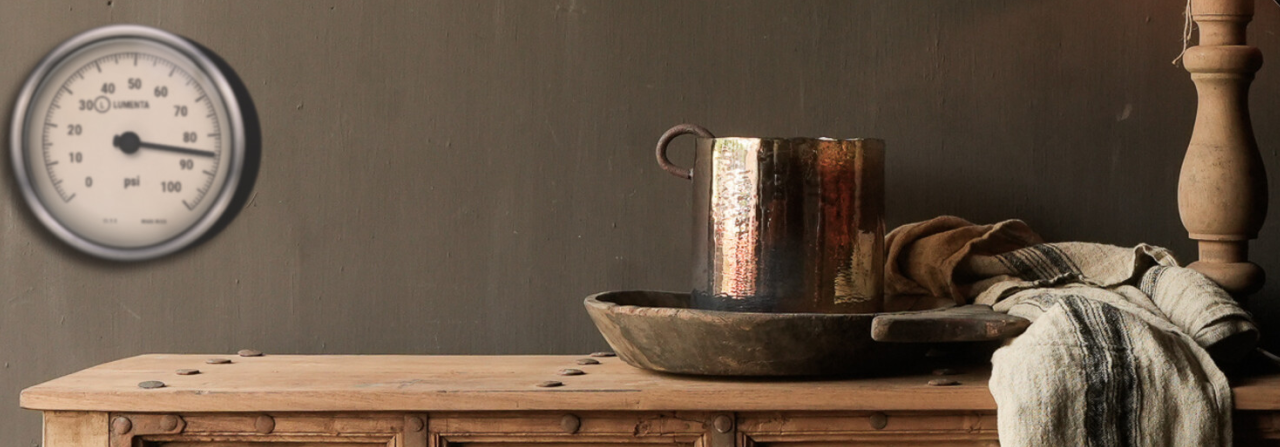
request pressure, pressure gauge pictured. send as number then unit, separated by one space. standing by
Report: 85 psi
